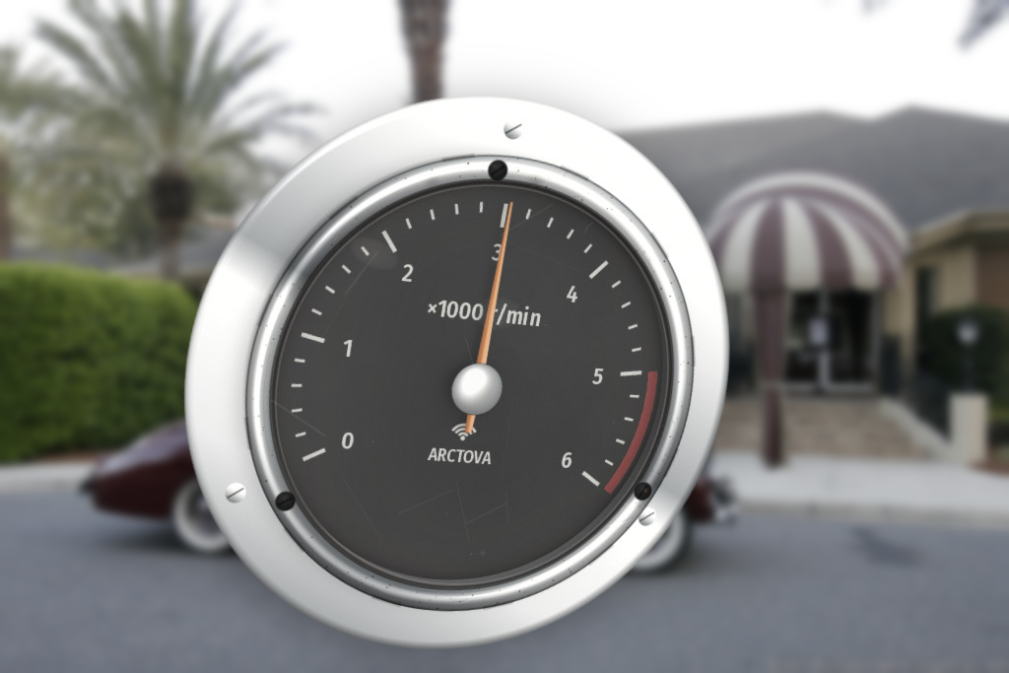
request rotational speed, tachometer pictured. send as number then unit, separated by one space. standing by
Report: 3000 rpm
